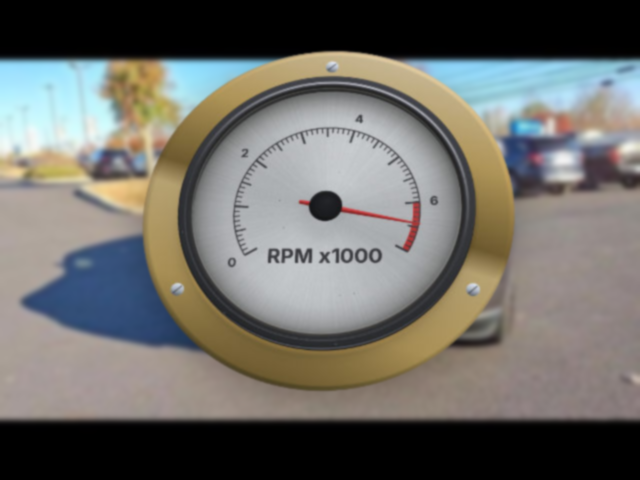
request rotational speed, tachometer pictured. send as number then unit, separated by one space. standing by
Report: 6500 rpm
